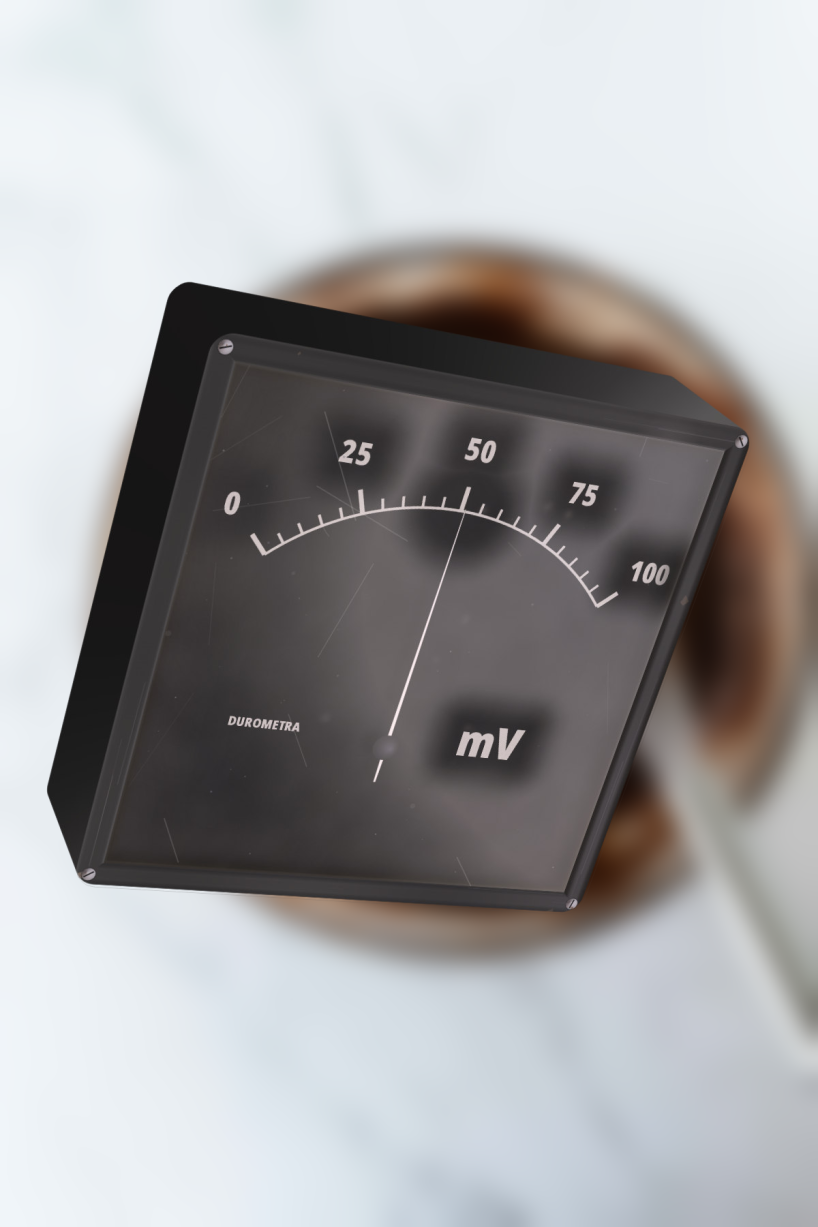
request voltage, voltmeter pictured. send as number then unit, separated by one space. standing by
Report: 50 mV
